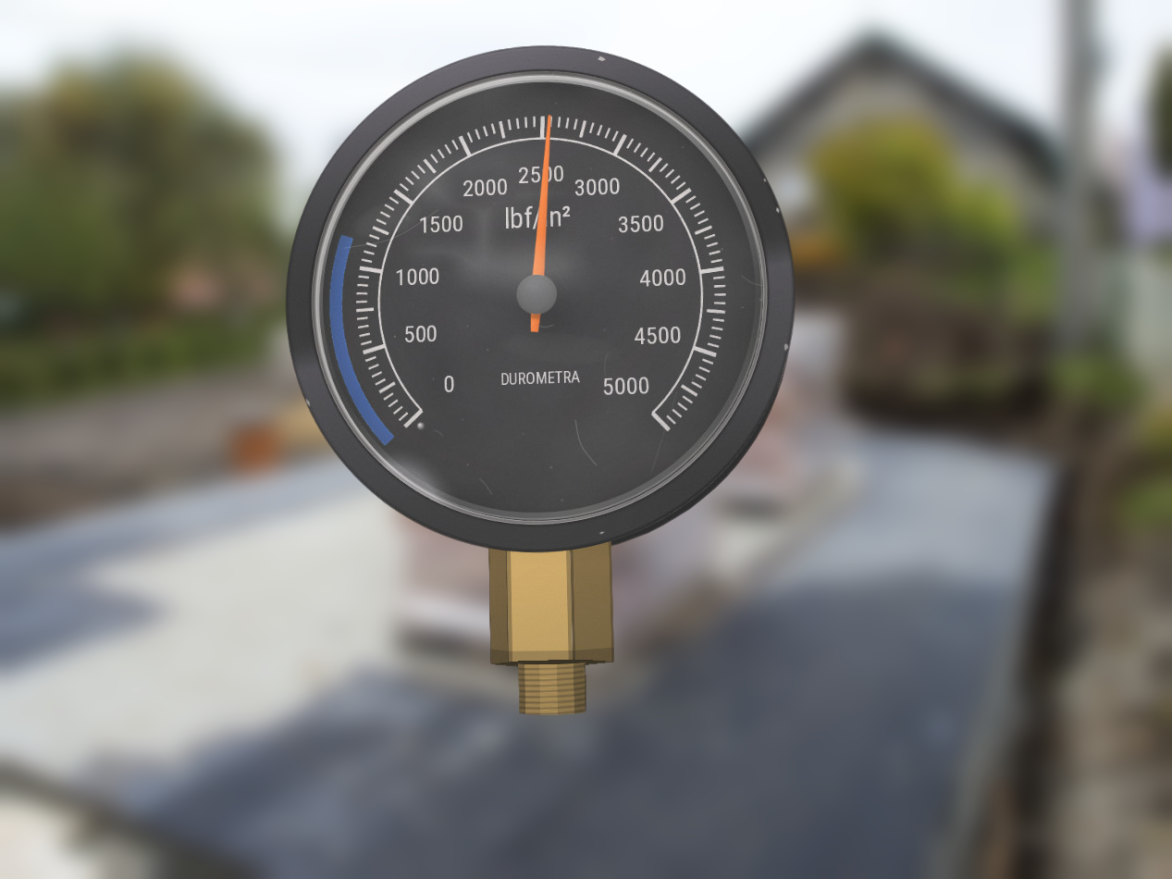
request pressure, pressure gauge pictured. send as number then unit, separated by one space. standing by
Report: 2550 psi
